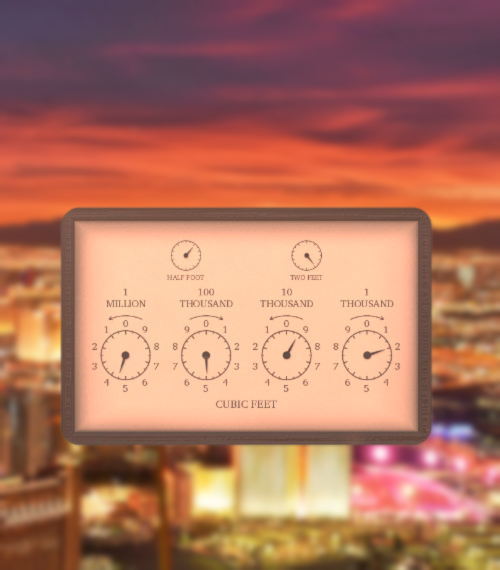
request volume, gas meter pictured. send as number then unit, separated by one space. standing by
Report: 449200 ft³
